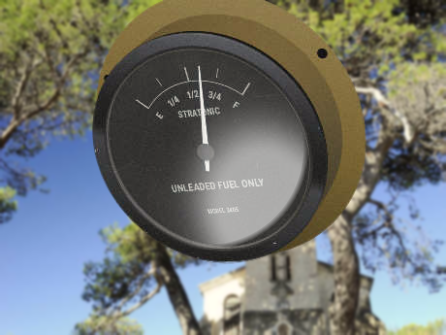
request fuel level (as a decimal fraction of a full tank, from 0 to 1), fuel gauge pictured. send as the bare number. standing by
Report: 0.625
